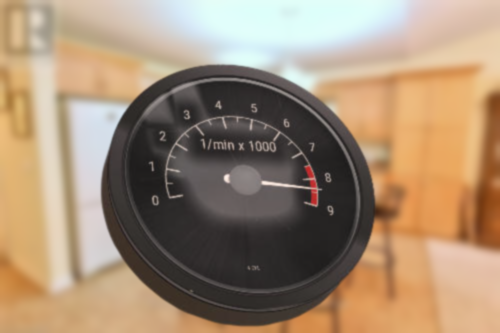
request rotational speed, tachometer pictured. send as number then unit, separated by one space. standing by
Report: 8500 rpm
